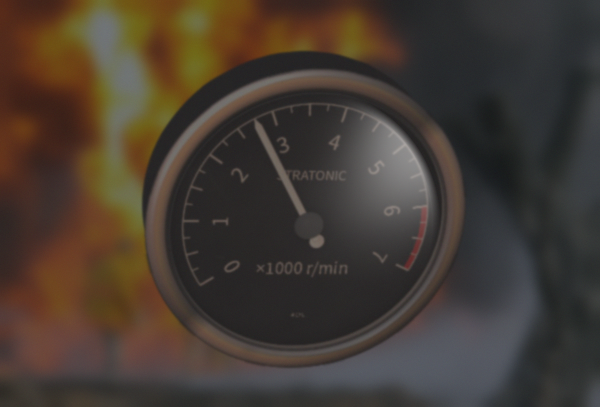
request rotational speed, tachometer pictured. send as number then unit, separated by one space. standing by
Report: 2750 rpm
